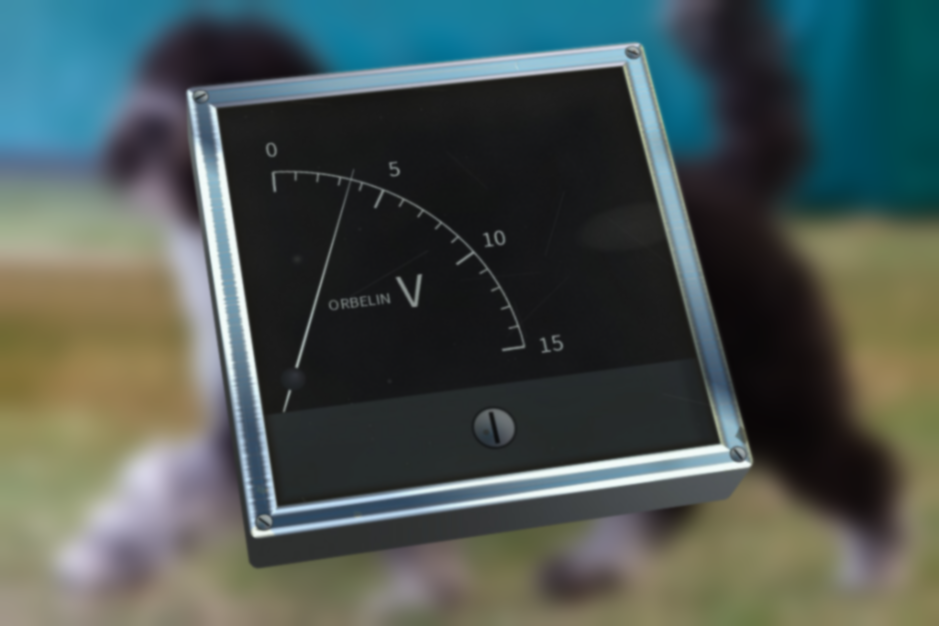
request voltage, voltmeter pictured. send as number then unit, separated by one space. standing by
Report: 3.5 V
